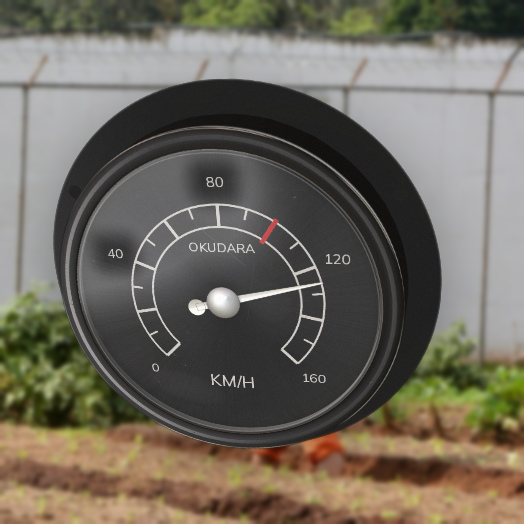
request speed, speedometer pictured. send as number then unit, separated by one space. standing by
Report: 125 km/h
